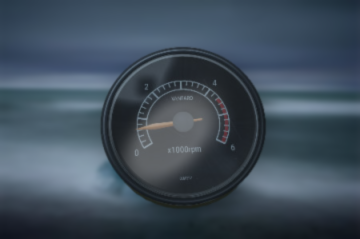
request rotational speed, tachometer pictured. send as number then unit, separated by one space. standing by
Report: 600 rpm
